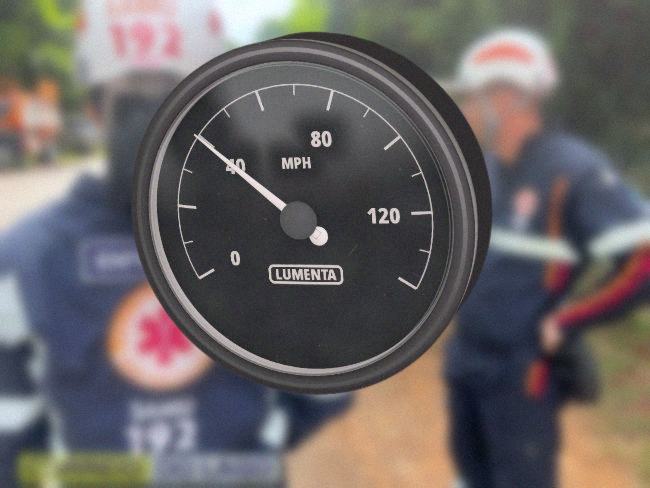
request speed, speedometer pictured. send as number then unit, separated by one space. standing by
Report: 40 mph
